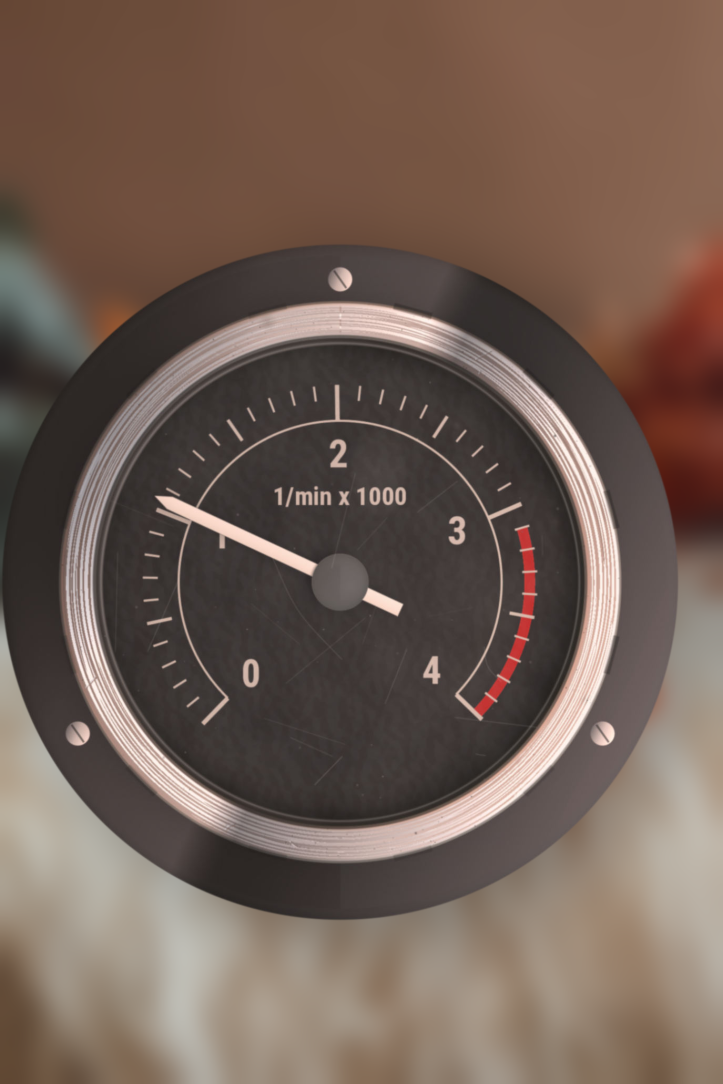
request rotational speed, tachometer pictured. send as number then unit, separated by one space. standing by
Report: 1050 rpm
